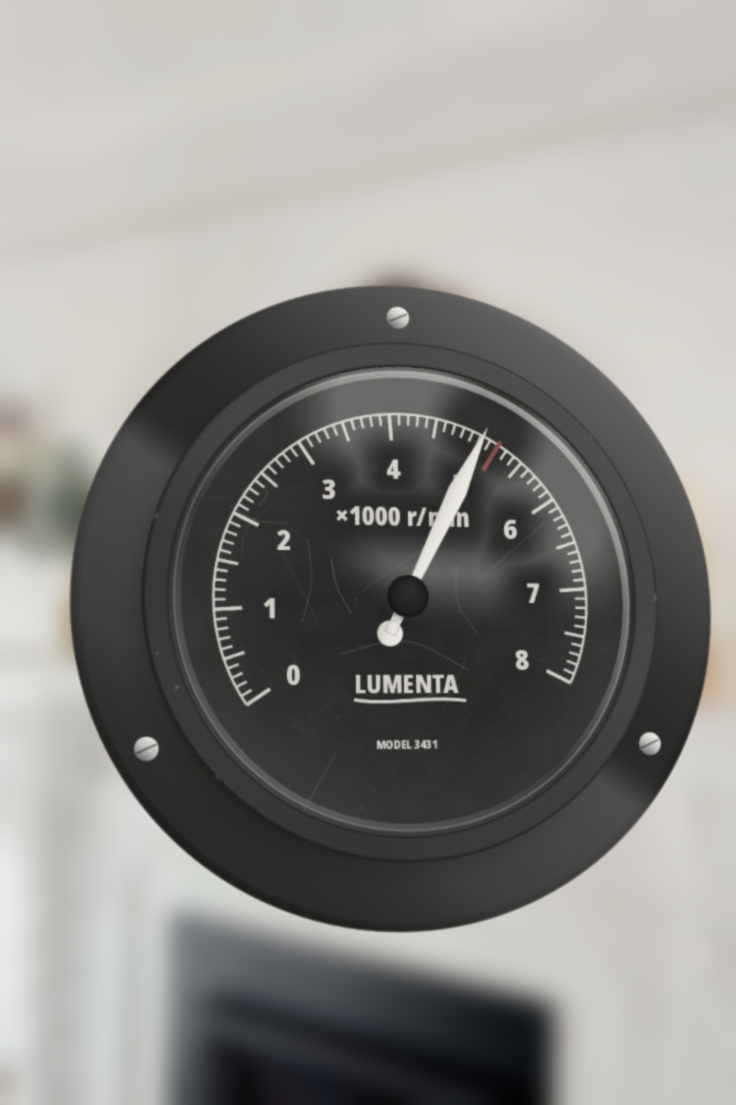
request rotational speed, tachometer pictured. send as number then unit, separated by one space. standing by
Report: 5000 rpm
